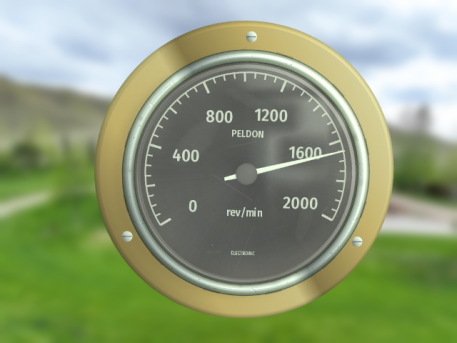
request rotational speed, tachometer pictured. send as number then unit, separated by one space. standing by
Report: 1650 rpm
